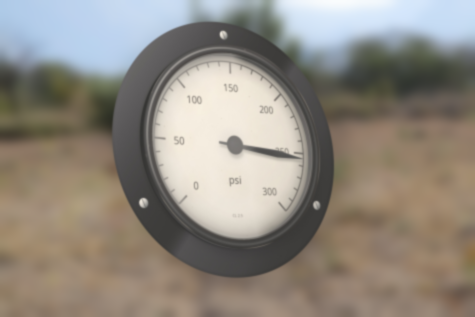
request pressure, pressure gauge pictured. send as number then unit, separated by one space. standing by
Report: 255 psi
